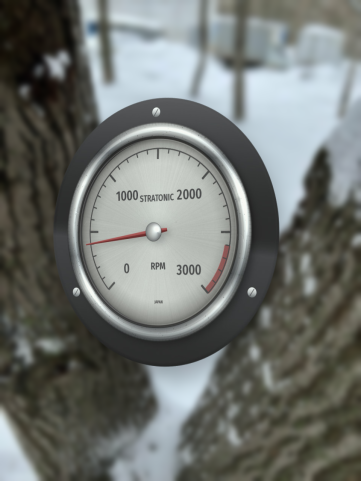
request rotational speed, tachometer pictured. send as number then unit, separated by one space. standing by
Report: 400 rpm
